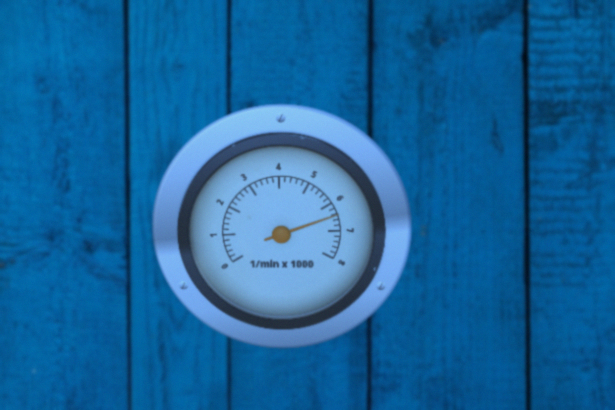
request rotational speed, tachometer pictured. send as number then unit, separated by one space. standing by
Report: 6400 rpm
